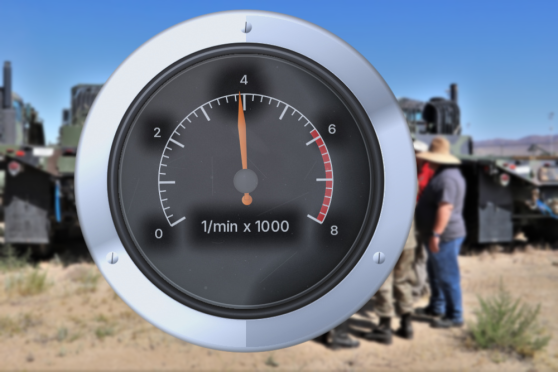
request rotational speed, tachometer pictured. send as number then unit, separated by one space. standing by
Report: 3900 rpm
